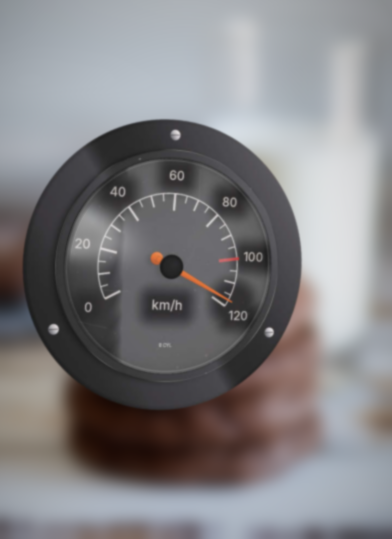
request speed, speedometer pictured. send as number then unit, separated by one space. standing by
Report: 117.5 km/h
